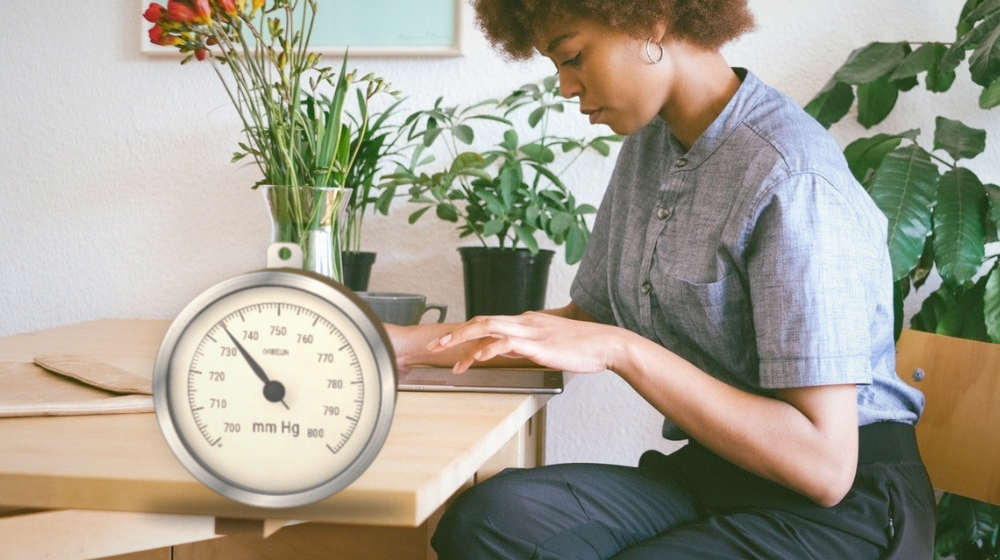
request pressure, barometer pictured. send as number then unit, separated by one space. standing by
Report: 735 mmHg
